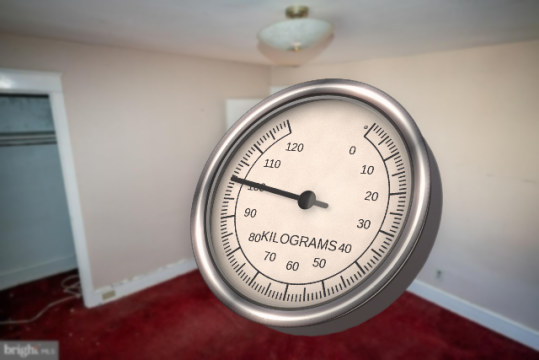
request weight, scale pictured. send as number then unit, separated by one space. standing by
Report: 100 kg
